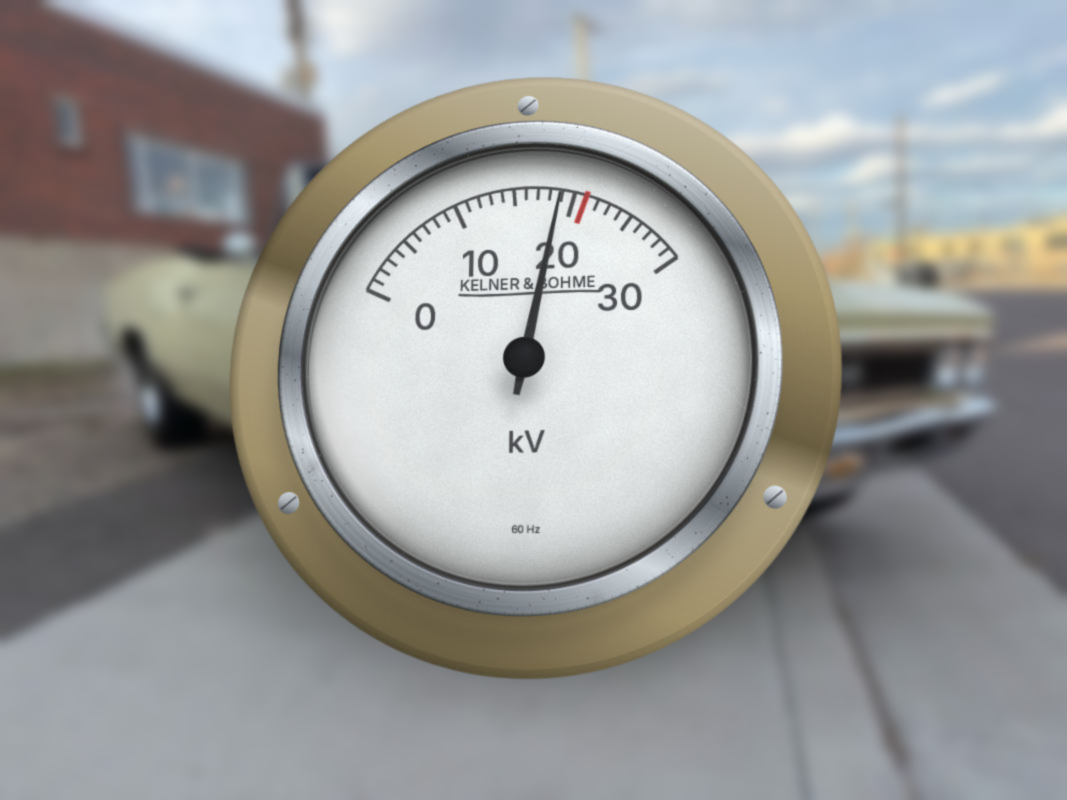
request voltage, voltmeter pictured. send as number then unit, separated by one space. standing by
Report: 19 kV
